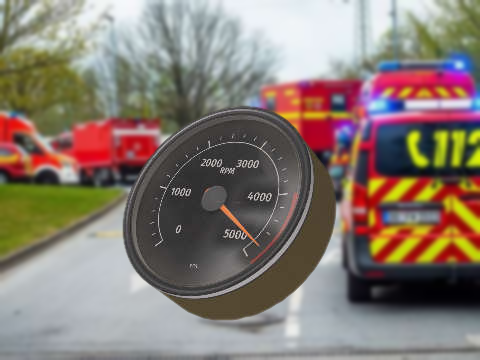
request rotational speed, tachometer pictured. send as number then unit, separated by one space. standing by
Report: 4800 rpm
